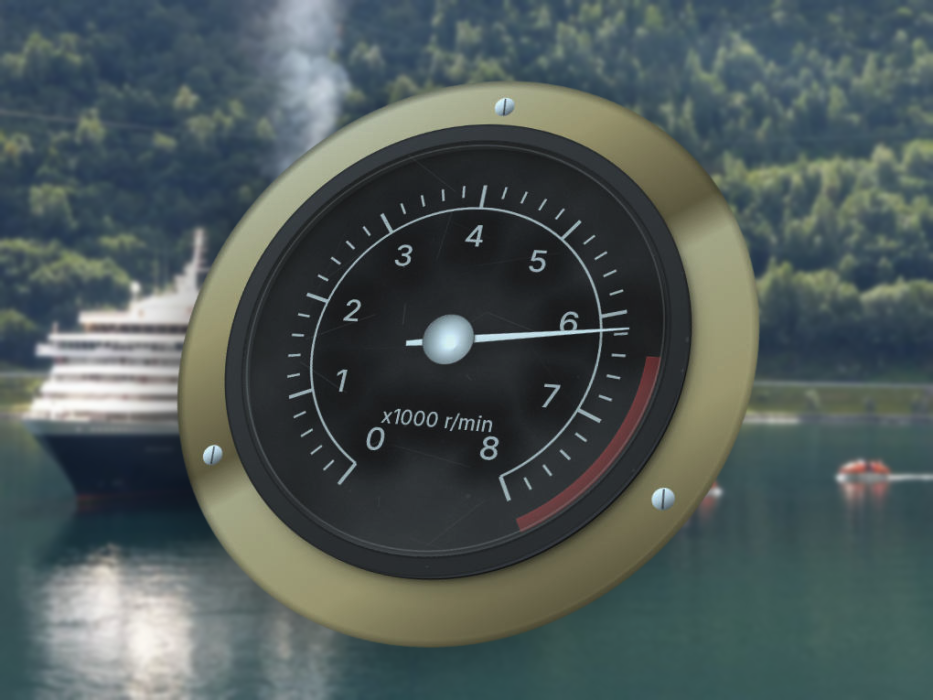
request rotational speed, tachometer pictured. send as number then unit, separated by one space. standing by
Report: 6200 rpm
